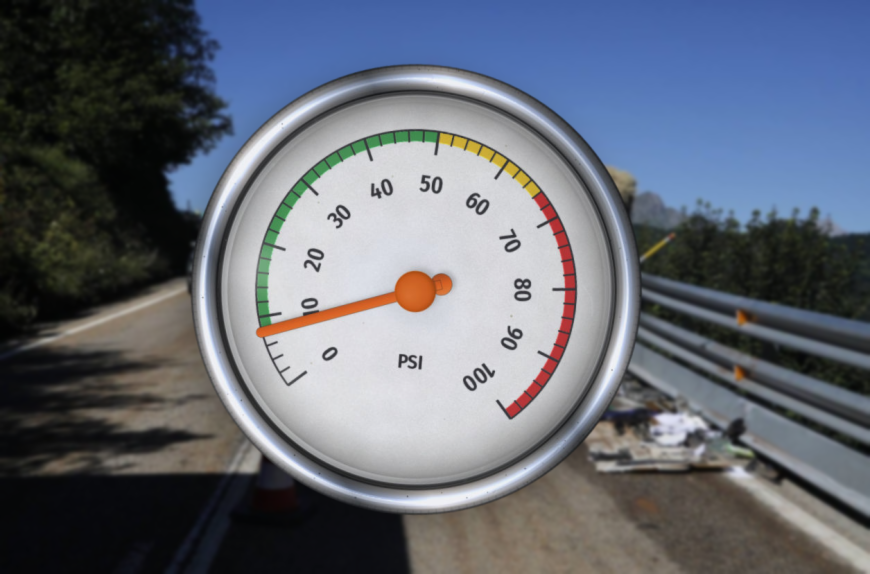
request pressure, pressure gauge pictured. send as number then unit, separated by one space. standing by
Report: 8 psi
